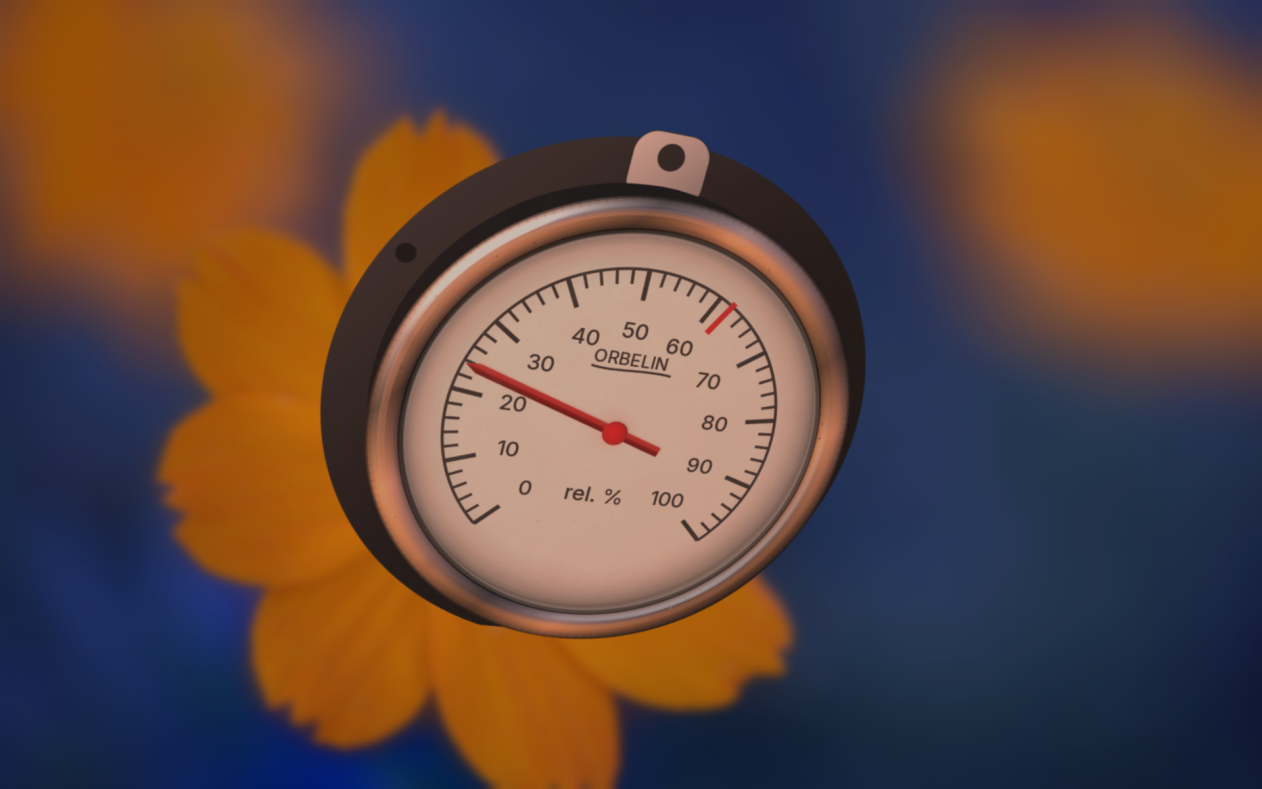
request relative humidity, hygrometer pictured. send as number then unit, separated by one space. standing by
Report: 24 %
